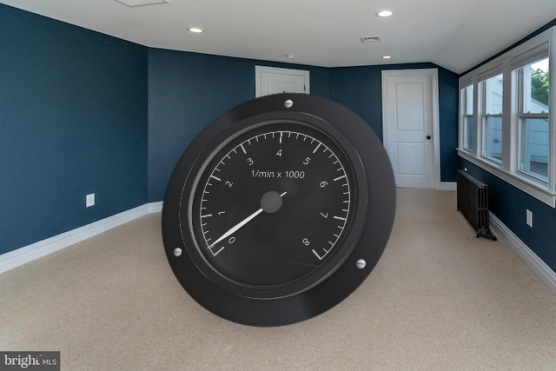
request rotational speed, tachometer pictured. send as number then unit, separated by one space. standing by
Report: 200 rpm
